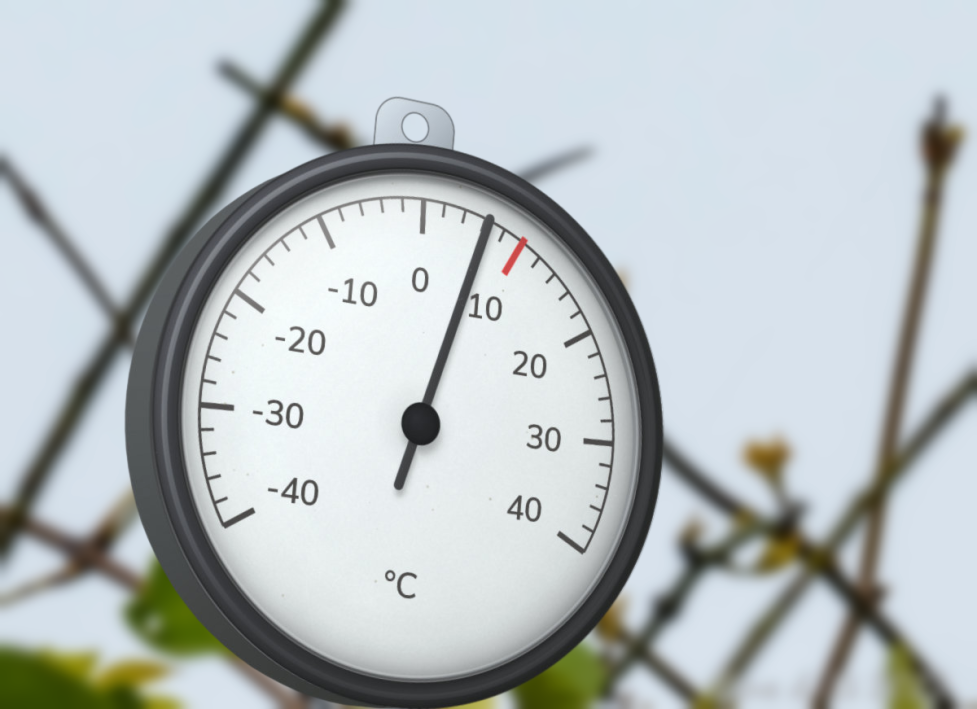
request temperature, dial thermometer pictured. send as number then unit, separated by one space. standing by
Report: 6 °C
